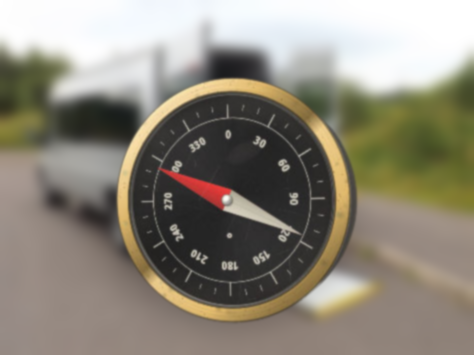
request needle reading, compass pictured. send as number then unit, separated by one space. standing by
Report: 295 °
